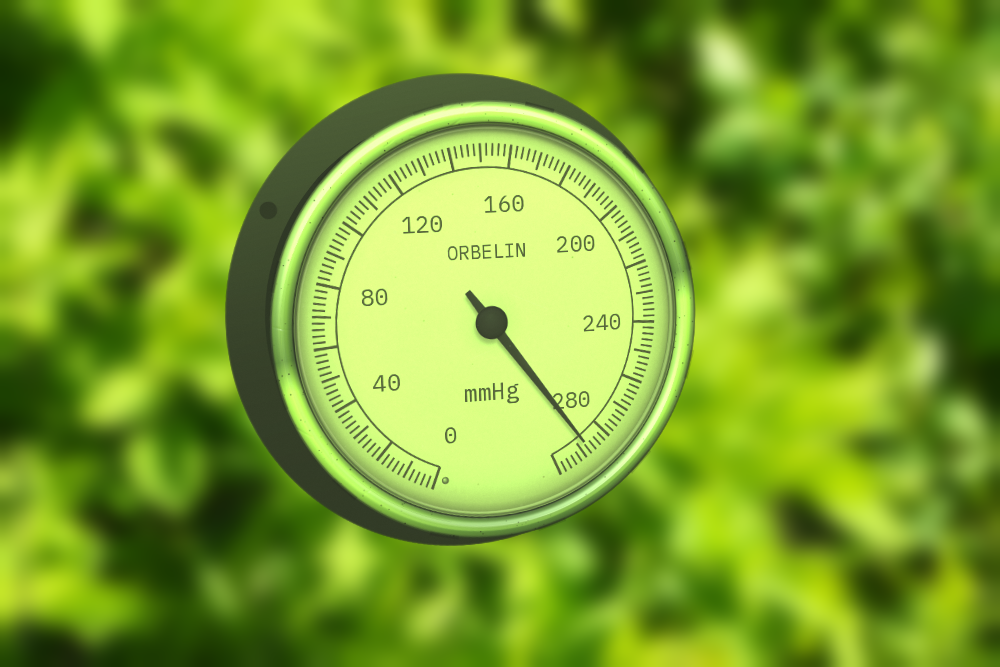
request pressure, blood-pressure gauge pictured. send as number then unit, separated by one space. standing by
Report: 288 mmHg
